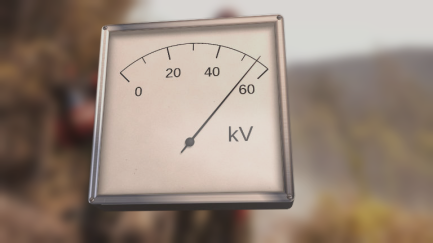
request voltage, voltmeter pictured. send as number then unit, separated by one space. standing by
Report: 55 kV
